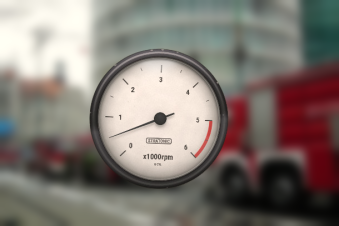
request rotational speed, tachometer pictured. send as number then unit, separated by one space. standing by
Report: 500 rpm
